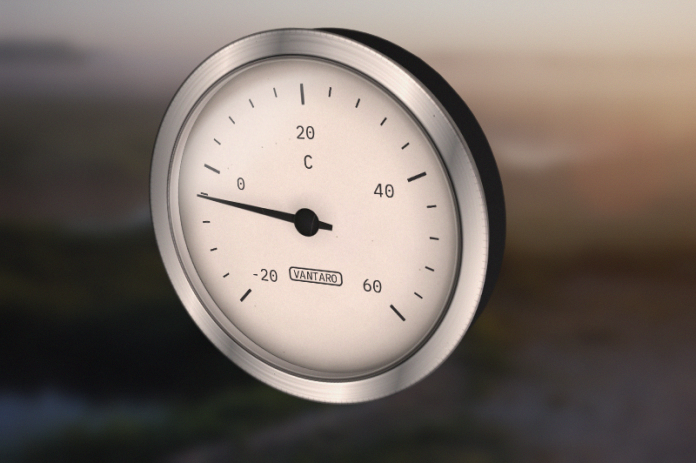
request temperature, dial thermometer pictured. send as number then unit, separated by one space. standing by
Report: -4 °C
